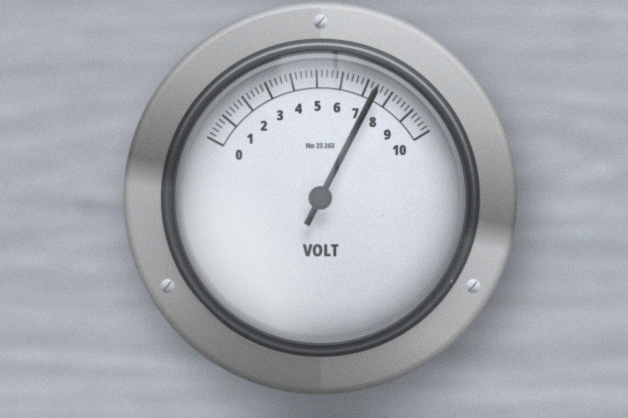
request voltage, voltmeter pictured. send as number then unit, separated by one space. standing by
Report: 7.4 V
